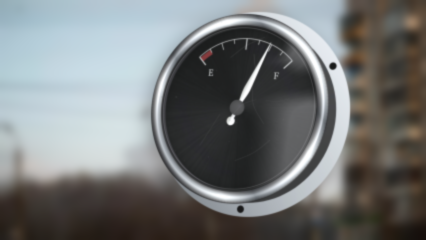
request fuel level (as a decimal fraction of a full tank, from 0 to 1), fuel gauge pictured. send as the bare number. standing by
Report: 0.75
